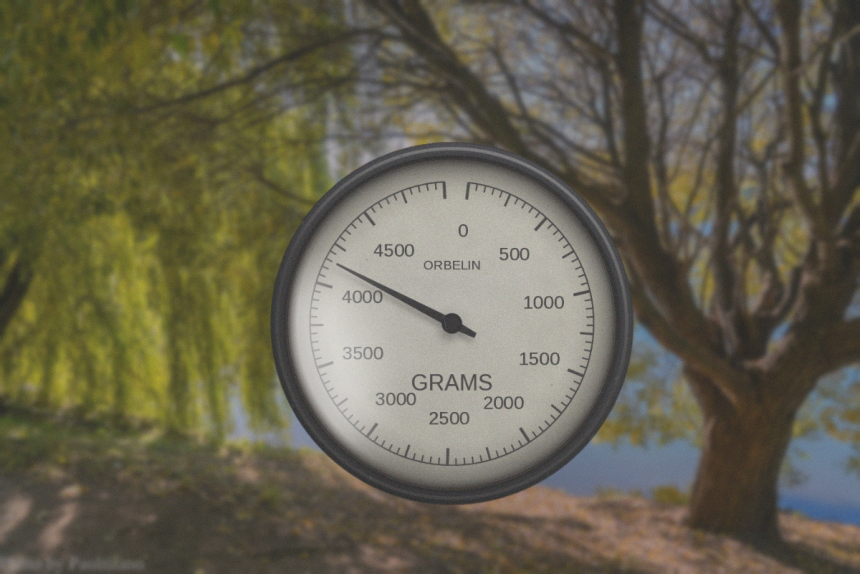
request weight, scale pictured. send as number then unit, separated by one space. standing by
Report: 4150 g
